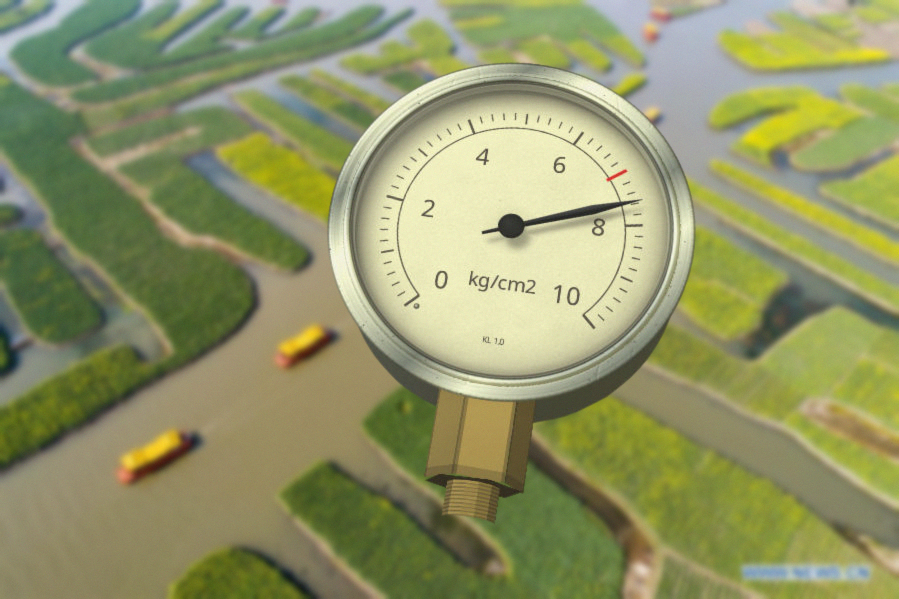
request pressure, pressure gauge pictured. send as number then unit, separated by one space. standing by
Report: 7.6 kg/cm²
